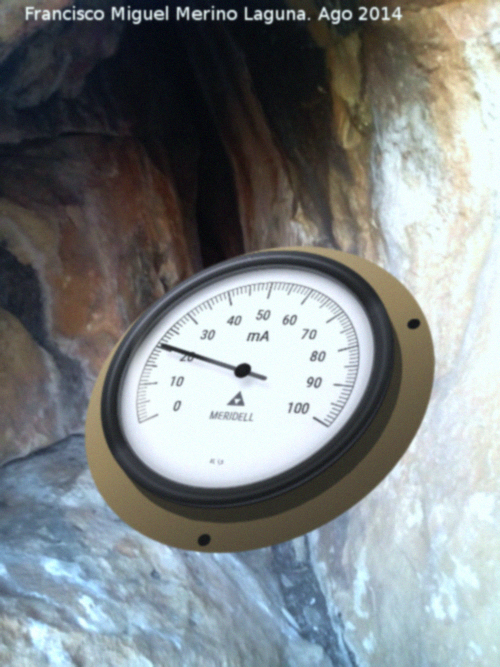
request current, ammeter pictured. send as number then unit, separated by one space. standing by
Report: 20 mA
